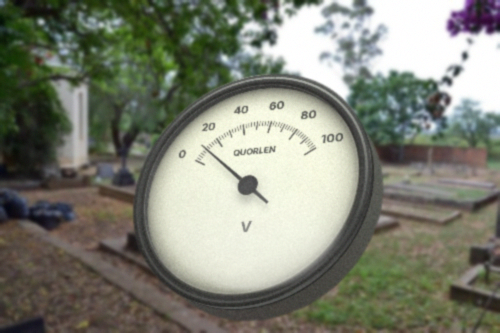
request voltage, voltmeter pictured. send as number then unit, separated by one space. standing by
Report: 10 V
